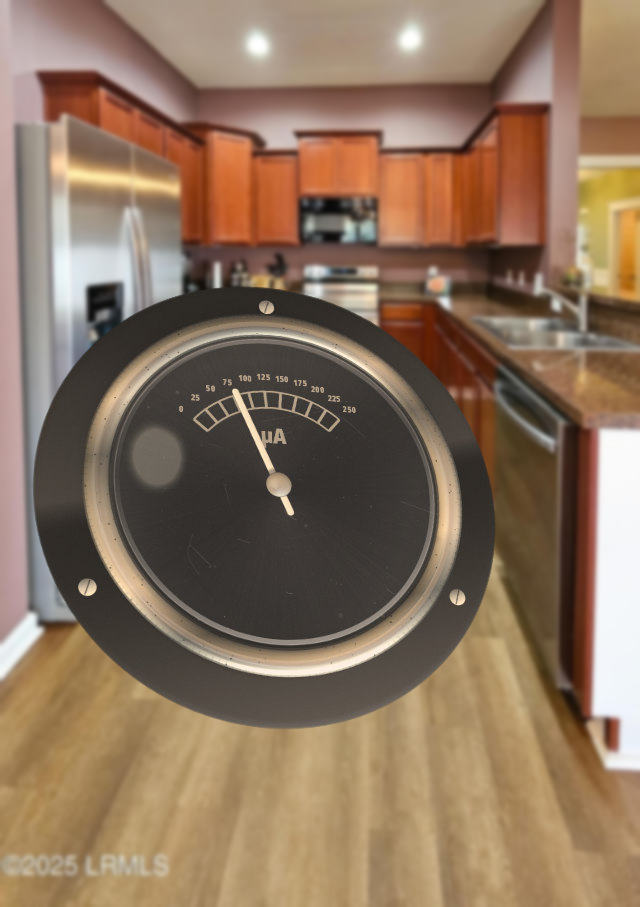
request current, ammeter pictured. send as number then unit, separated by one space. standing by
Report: 75 µA
